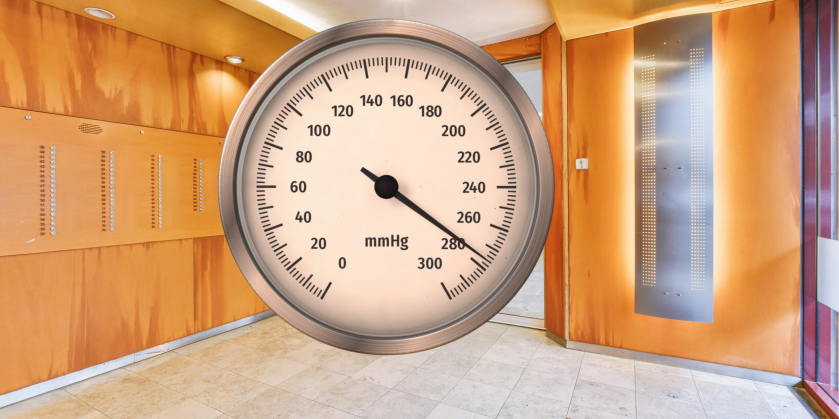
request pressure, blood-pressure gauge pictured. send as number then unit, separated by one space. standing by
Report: 276 mmHg
